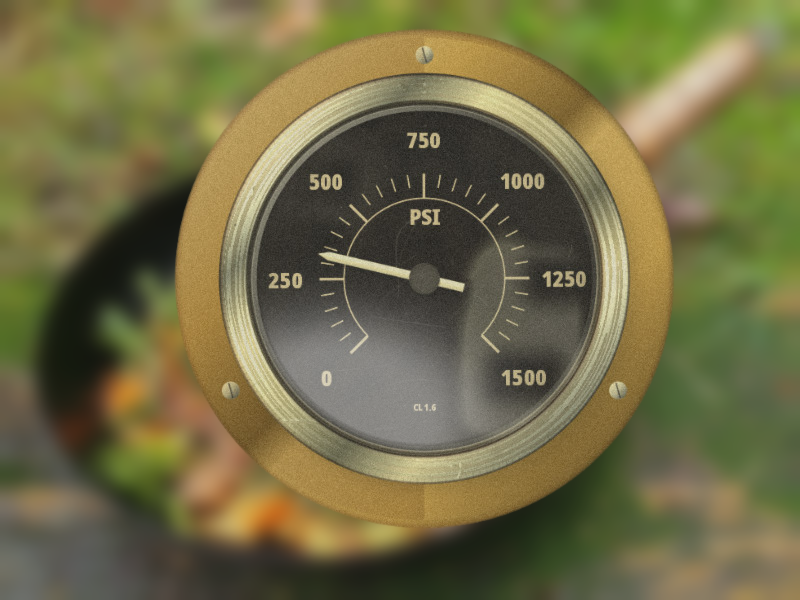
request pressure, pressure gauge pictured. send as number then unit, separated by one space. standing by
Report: 325 psi
